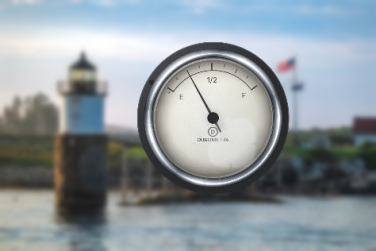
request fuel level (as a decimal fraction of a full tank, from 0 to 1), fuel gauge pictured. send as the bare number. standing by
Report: 0.25
